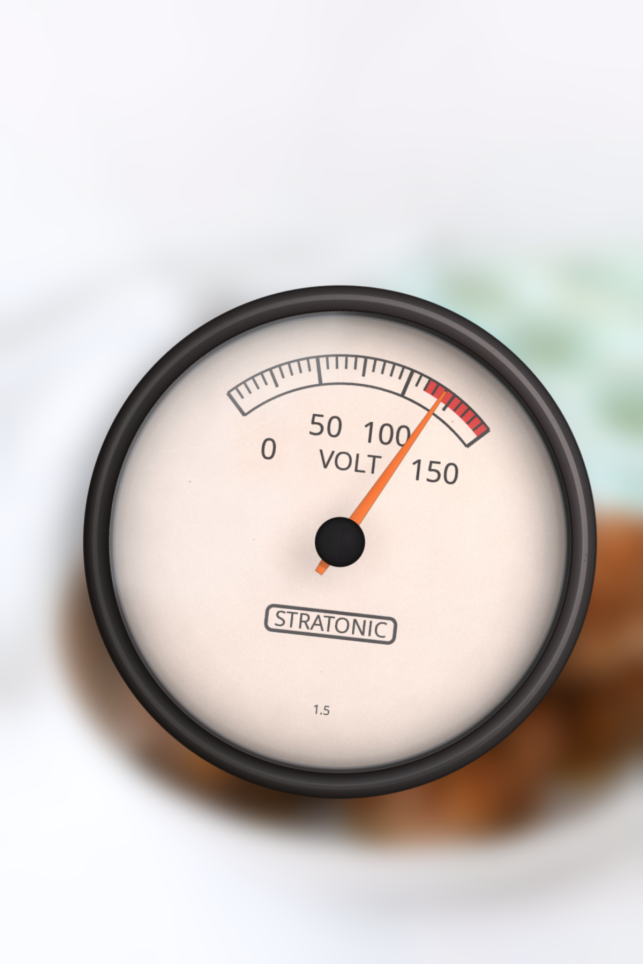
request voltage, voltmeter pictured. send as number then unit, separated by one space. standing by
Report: 120 V
